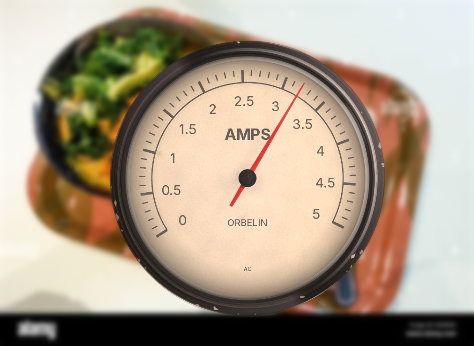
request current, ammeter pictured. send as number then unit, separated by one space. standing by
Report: 3.2 A
